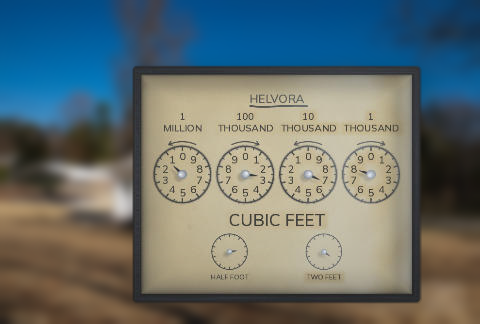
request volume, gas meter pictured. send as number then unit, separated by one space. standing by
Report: 126800 ft³
